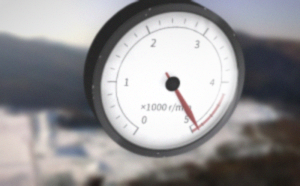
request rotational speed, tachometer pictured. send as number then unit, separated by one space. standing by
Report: 4900 rpm
